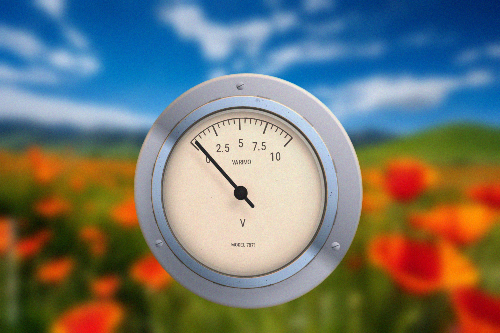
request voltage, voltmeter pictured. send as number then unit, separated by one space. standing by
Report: 0.5 V
